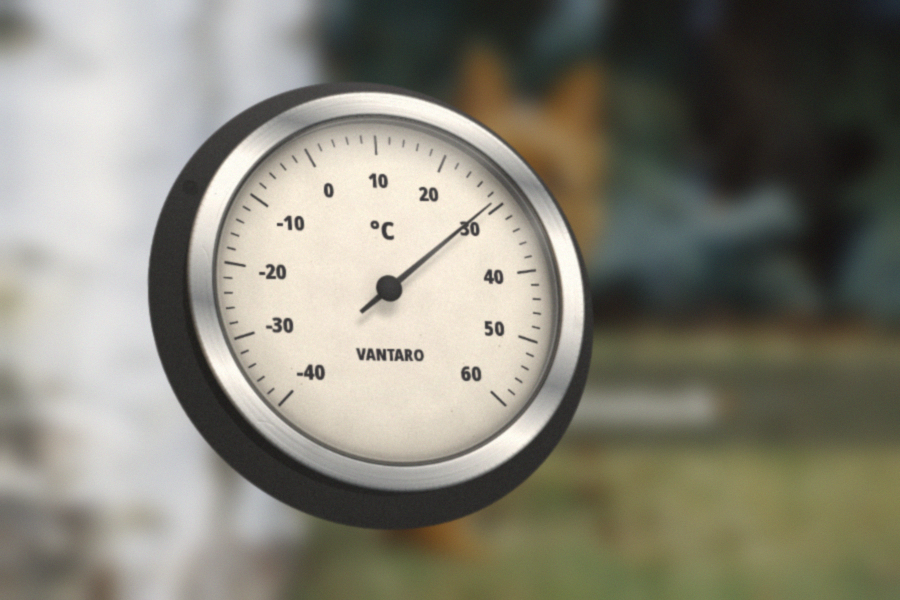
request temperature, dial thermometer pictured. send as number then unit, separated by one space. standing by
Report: 29 °C
